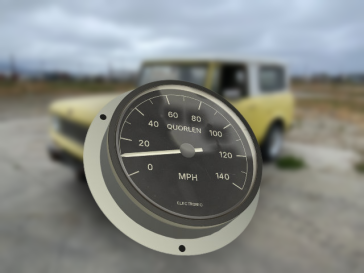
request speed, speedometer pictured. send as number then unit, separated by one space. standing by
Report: 10 mph
